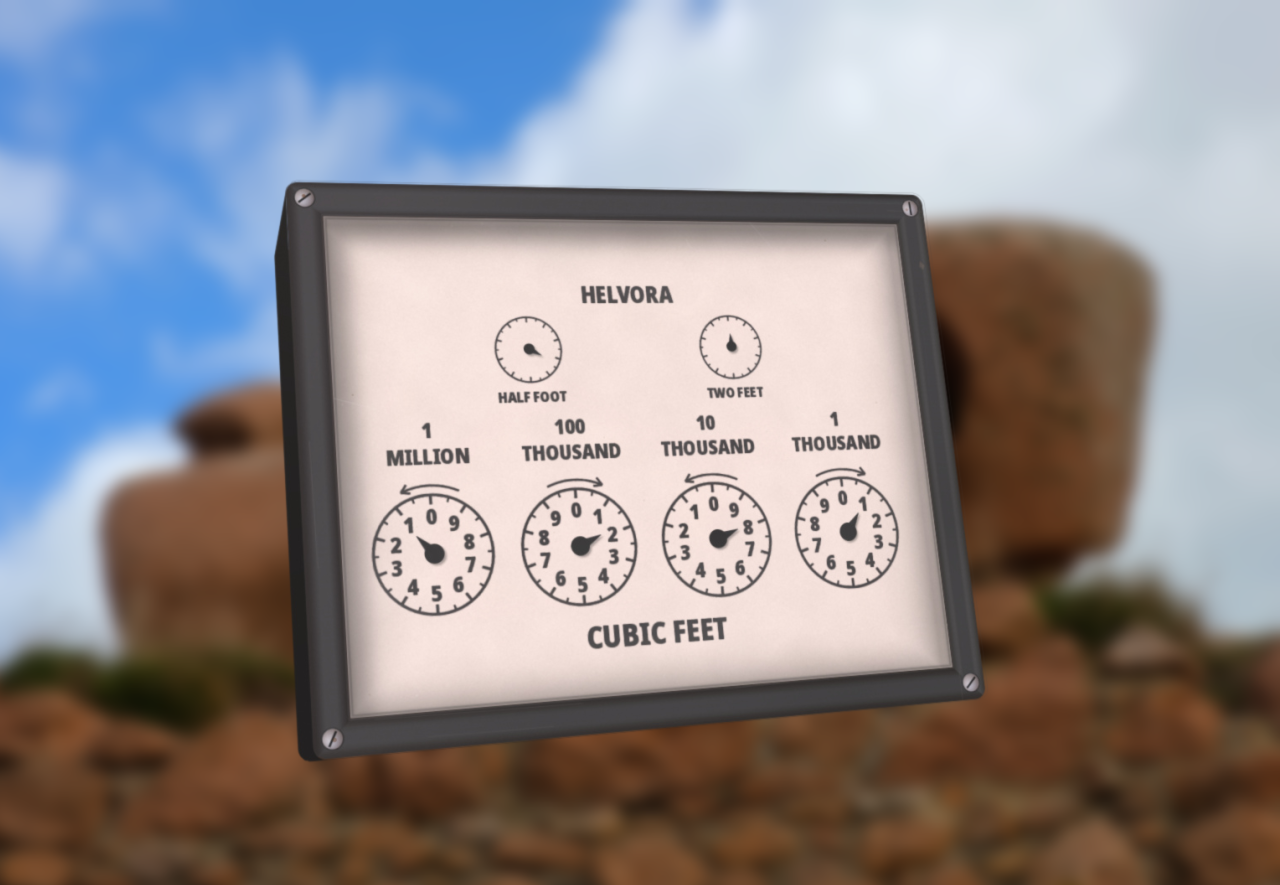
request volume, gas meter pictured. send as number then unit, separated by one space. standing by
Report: 118100 ft³
